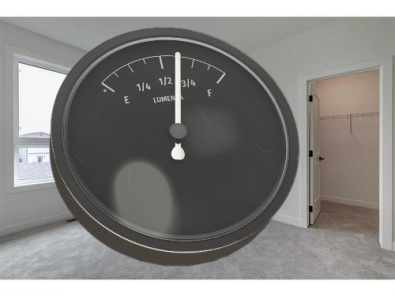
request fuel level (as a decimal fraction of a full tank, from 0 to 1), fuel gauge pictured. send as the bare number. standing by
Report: 0.625
